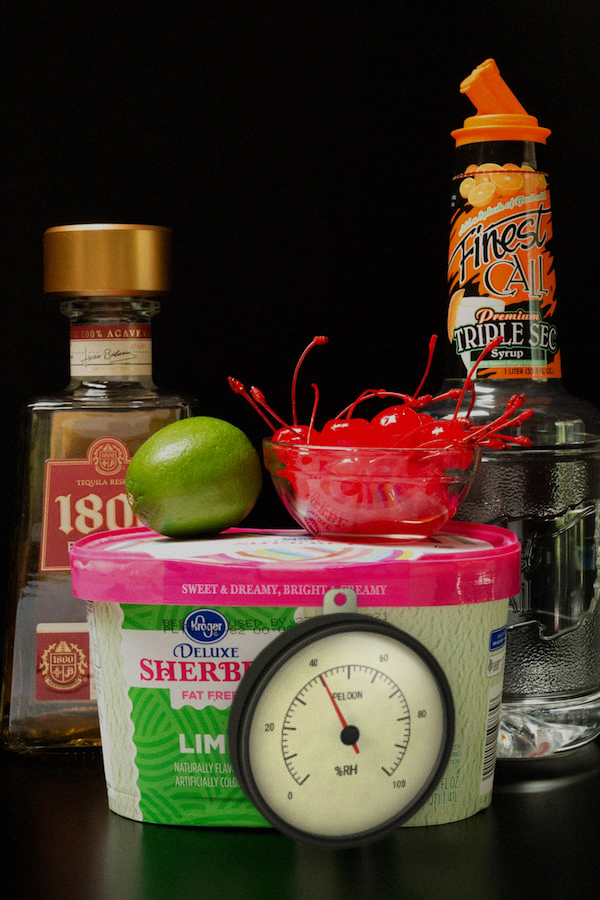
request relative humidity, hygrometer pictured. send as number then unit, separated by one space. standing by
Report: 40 %
